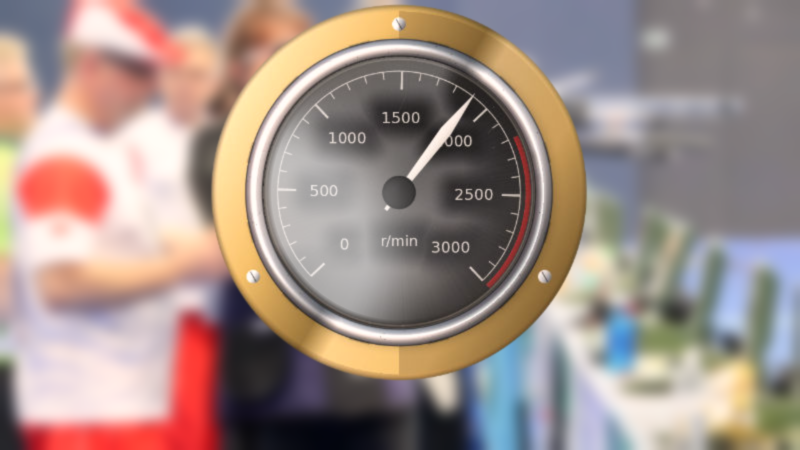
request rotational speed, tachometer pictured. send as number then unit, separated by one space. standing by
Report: 1900 rpm
